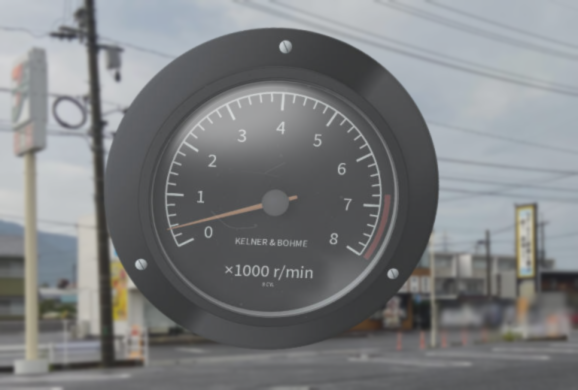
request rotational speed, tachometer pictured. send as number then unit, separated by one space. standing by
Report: 400 rpm
